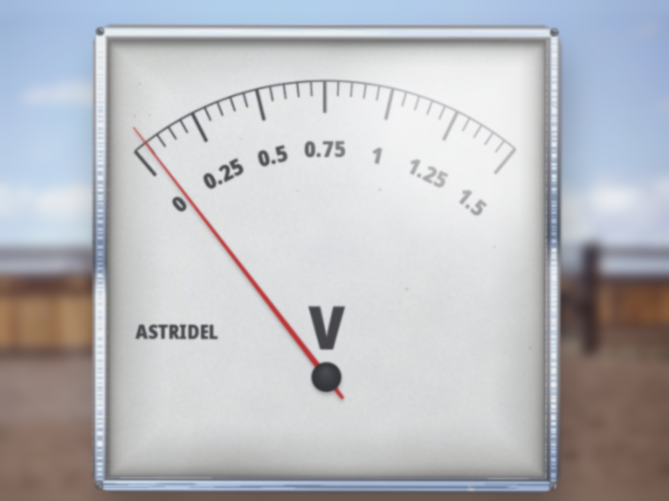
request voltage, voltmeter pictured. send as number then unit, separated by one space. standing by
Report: 0.05 V
